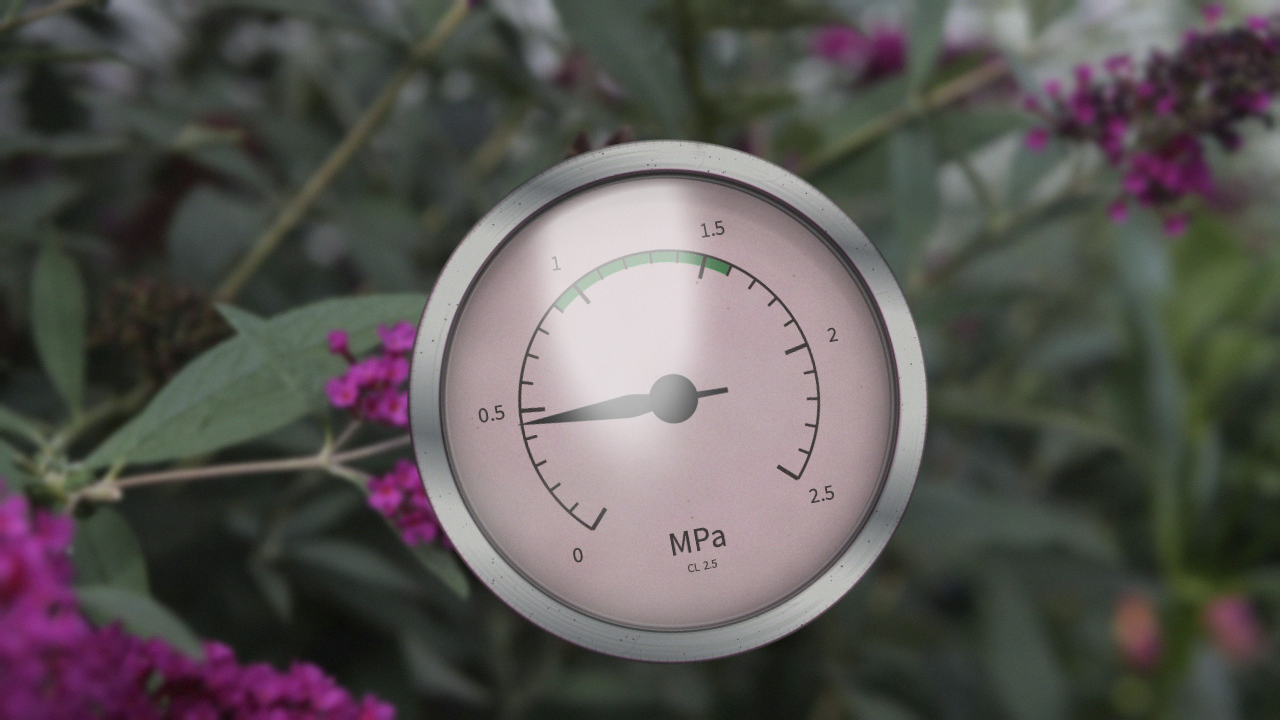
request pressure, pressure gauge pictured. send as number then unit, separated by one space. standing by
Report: 0.45 MPa
